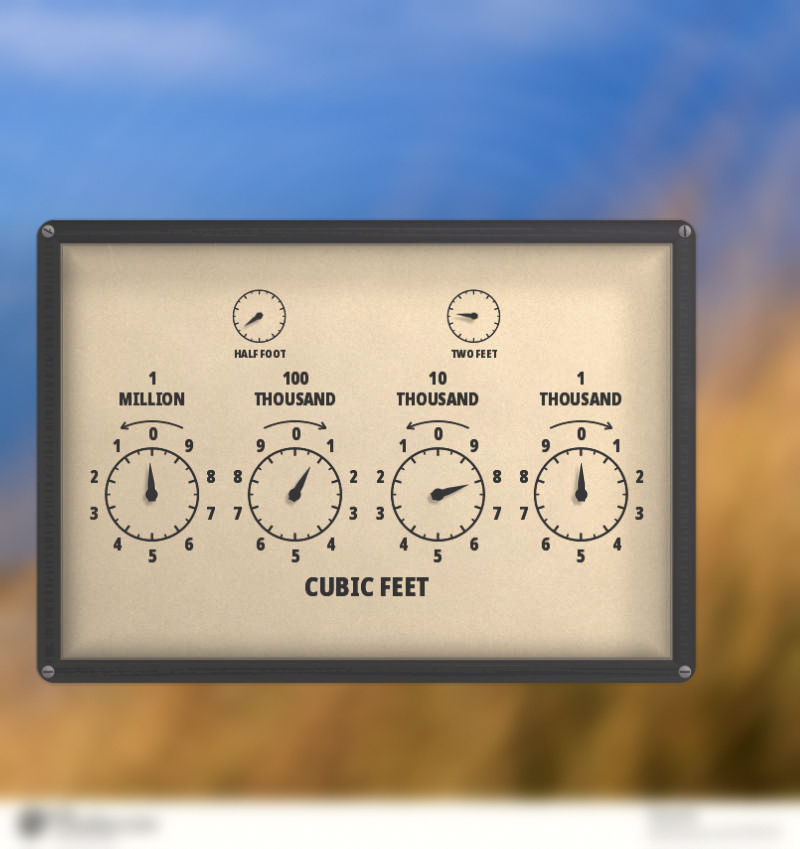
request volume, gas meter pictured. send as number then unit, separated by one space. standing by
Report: 8000 ft³
